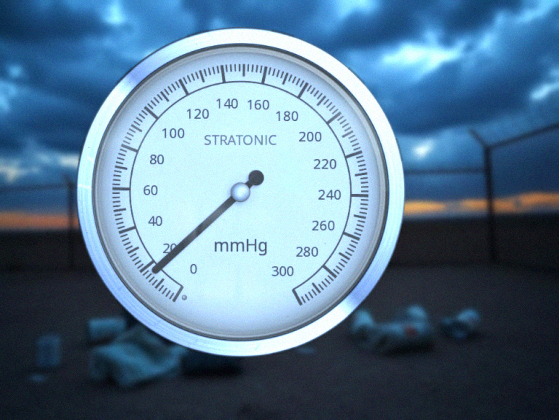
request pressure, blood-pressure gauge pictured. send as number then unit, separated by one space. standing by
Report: 16 mmHg
